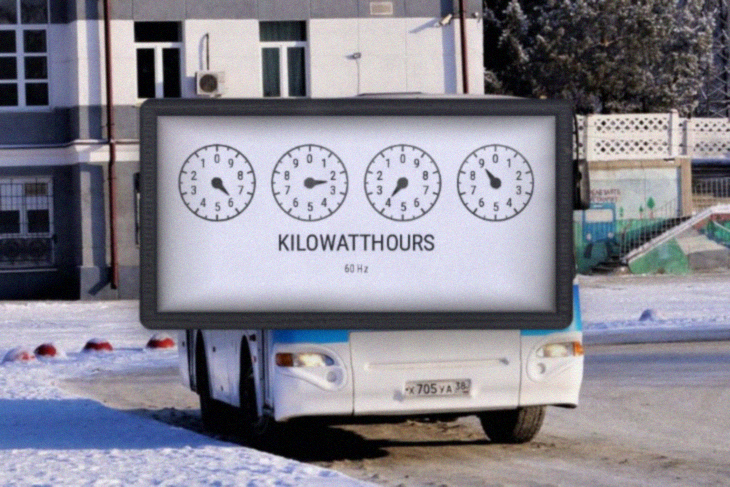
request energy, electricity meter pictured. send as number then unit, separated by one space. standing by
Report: 6239 kWh
